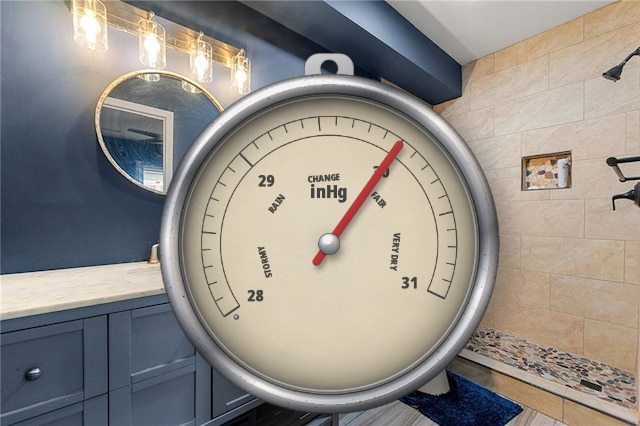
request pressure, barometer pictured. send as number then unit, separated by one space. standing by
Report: 30 inHg
